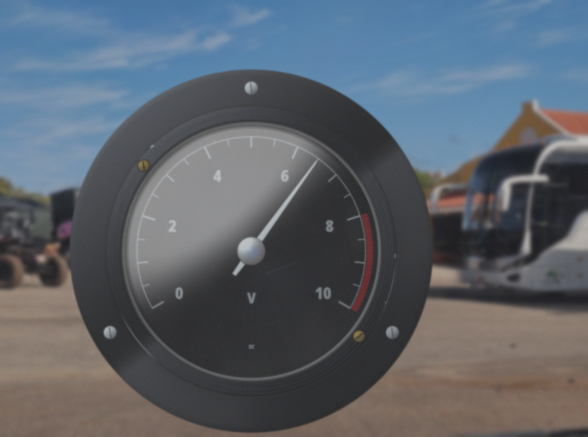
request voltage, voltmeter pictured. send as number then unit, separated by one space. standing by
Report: 6.5 V
